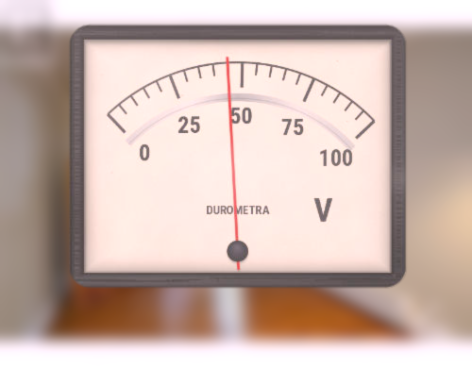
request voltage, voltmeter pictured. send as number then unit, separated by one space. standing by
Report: 45 V
